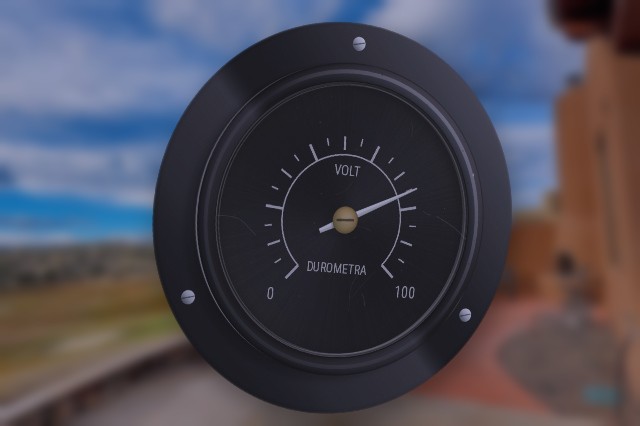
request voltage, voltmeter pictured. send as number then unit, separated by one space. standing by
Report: 75 V
